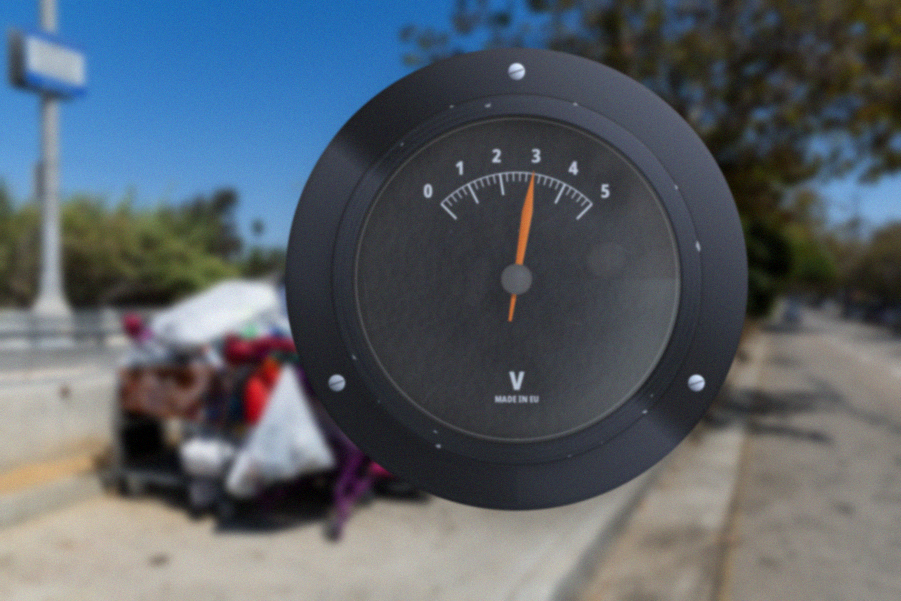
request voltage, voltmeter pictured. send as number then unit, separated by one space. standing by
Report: 3 V
